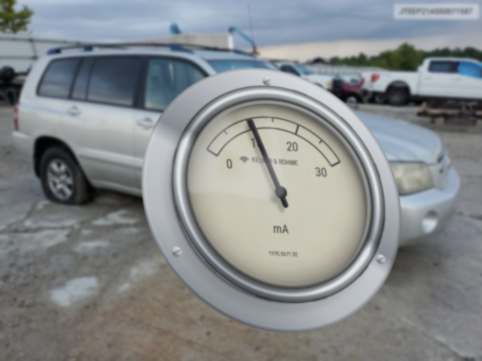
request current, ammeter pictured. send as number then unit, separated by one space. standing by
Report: 10 mA
